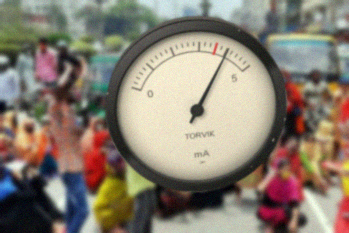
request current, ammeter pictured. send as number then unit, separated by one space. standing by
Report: 4 mA
